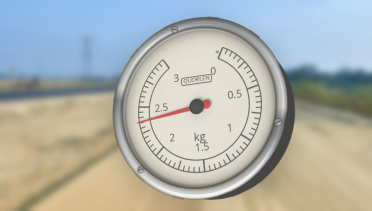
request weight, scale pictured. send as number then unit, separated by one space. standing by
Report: 2.35 kg
